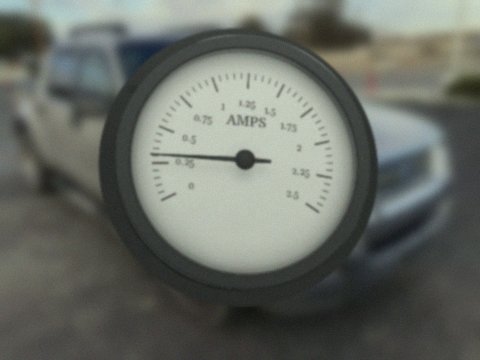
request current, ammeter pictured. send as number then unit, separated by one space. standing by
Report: 0.3 A
